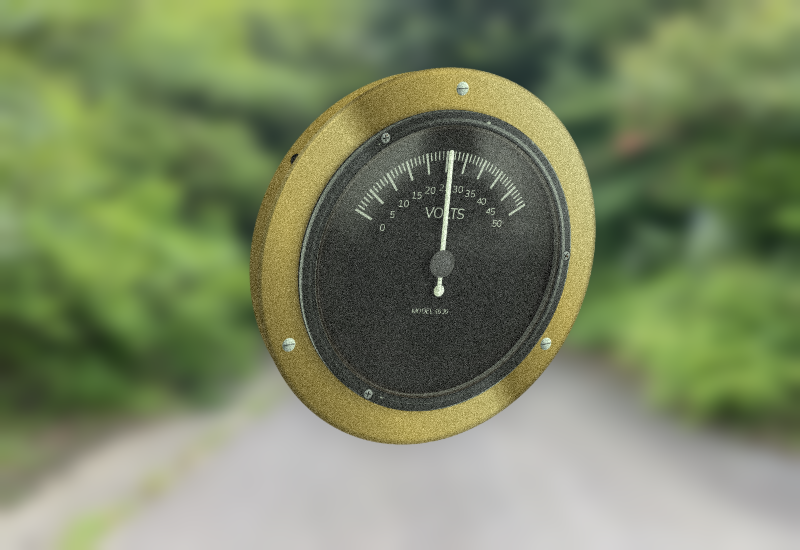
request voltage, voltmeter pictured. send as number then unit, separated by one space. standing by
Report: 25 V
